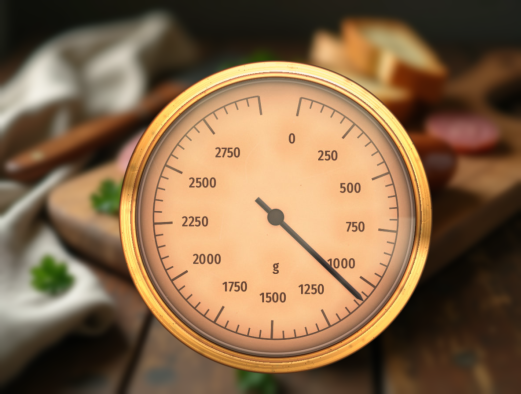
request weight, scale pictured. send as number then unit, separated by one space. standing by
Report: 1075 g
